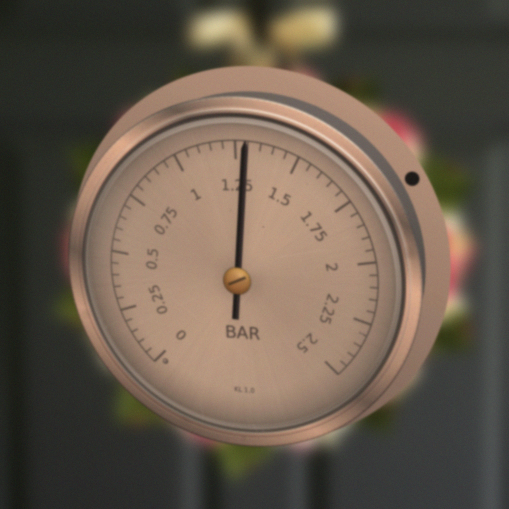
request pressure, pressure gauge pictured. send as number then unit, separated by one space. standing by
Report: 1.3 bar
